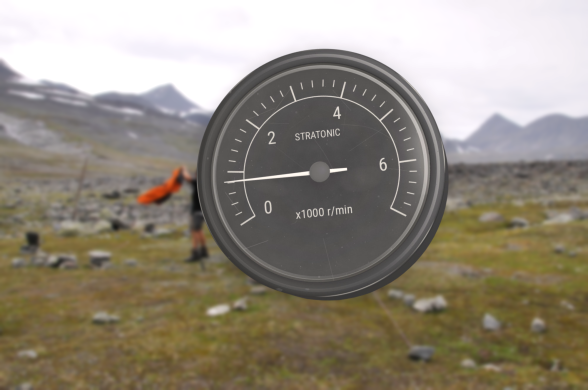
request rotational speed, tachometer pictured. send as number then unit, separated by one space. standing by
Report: 800 rpm
